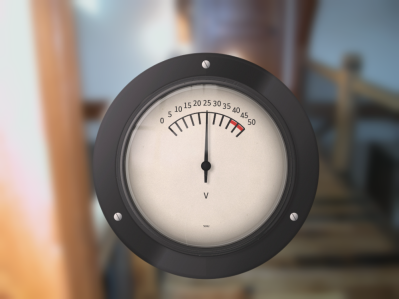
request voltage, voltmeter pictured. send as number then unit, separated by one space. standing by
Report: 25 V
